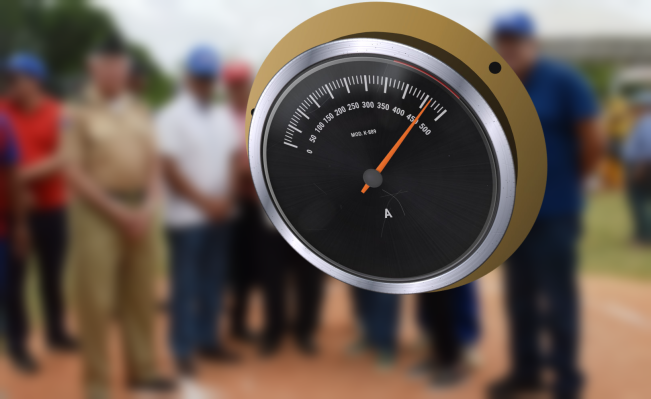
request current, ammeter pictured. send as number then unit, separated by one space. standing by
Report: 460 A
